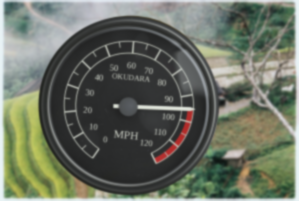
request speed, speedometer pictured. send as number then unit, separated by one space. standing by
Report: 95 mph
